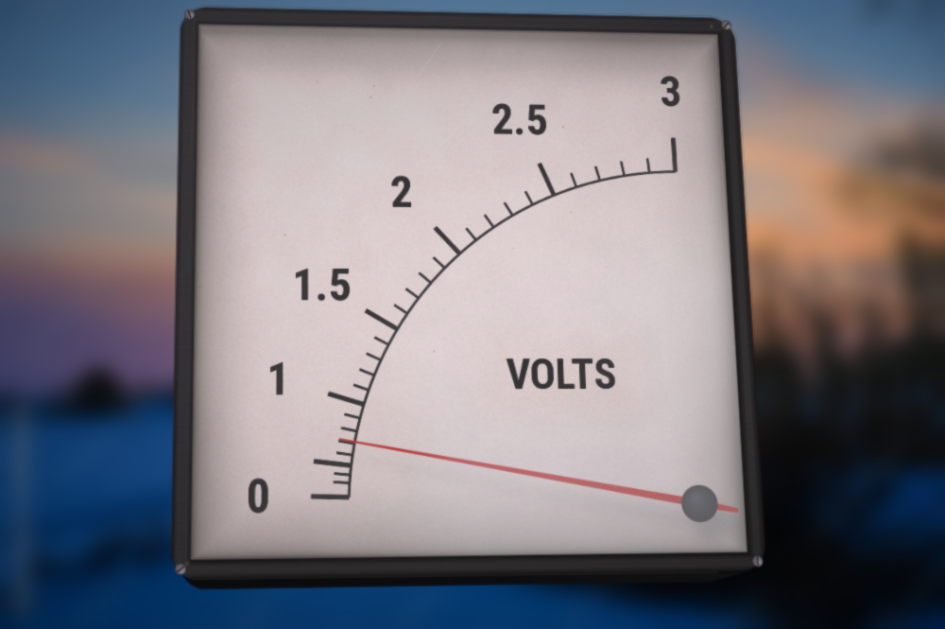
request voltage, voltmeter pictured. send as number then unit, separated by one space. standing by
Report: 0.7 V
